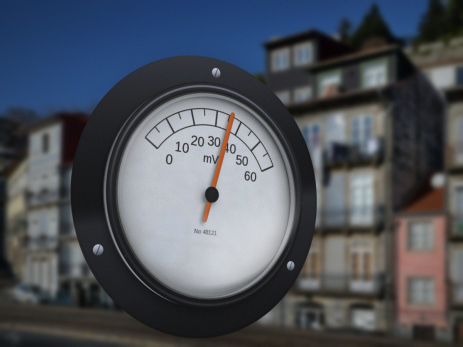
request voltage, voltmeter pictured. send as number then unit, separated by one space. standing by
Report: 35 mV
